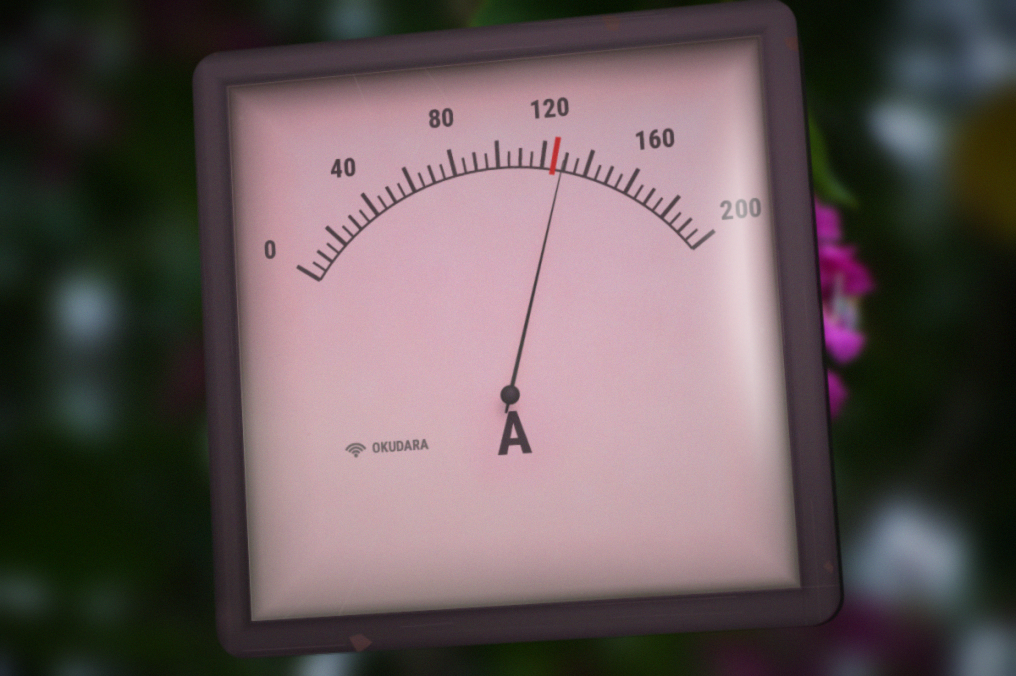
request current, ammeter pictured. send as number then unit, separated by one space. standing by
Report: 130 A
